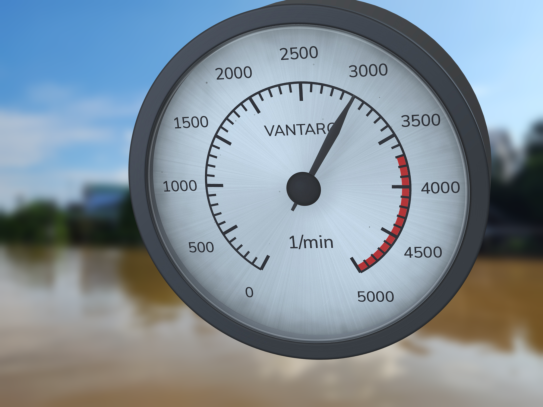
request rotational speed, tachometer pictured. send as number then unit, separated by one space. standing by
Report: 3000 rpm
